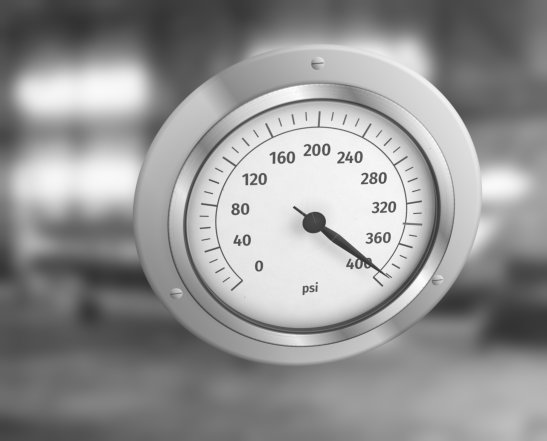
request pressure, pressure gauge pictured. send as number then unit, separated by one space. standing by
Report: 390 psi
